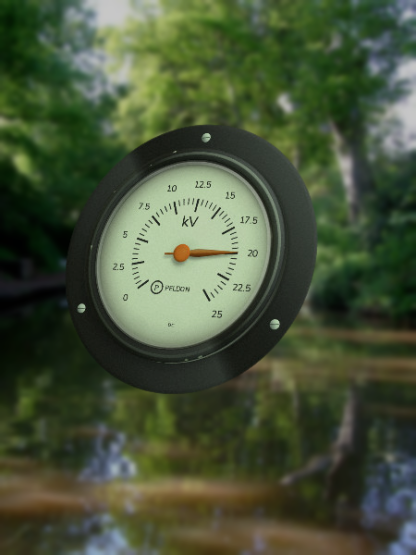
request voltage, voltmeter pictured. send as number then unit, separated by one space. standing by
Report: 20 kV
